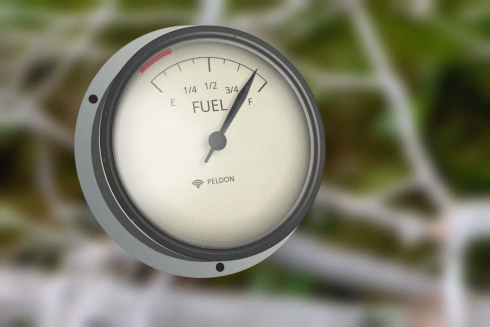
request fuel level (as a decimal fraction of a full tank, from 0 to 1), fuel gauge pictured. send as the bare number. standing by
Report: 0.875
